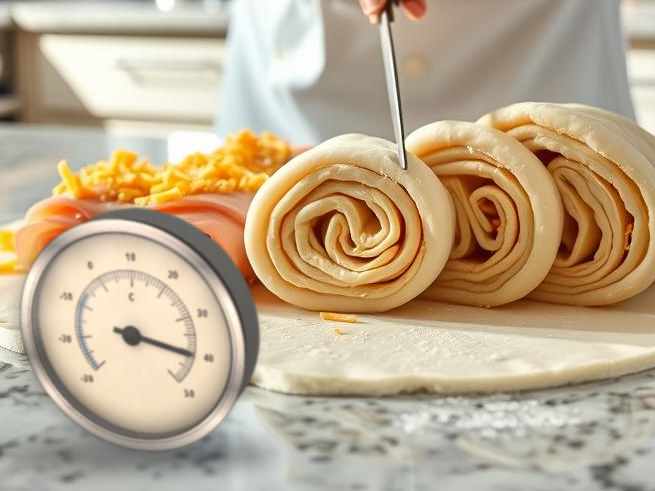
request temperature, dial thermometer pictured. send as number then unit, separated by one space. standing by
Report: 40 °C
